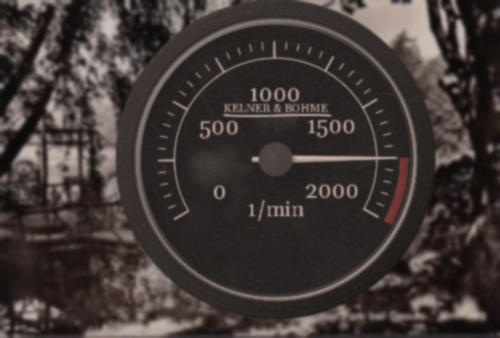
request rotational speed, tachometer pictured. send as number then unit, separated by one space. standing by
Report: 1750 rpm
